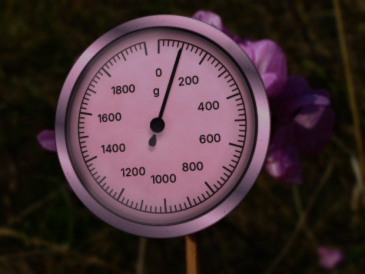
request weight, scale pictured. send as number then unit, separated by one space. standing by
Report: 100 g
